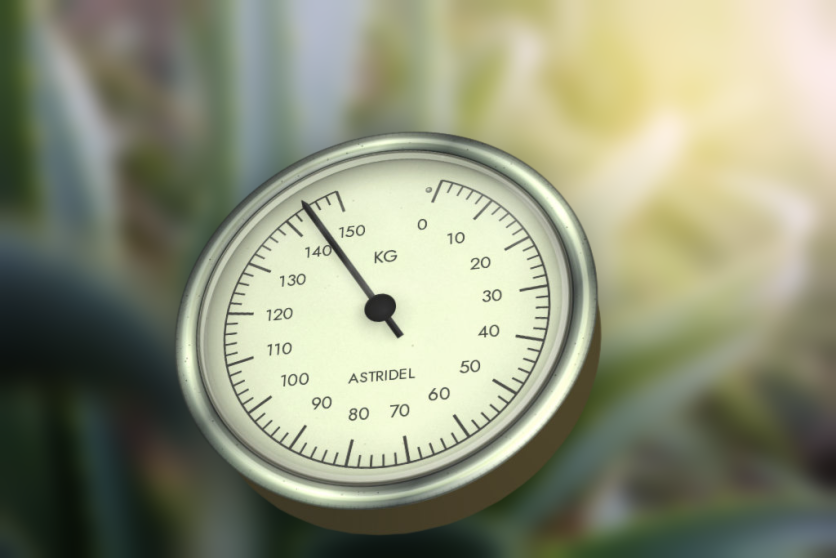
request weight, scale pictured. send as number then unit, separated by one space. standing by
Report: 144 kg
